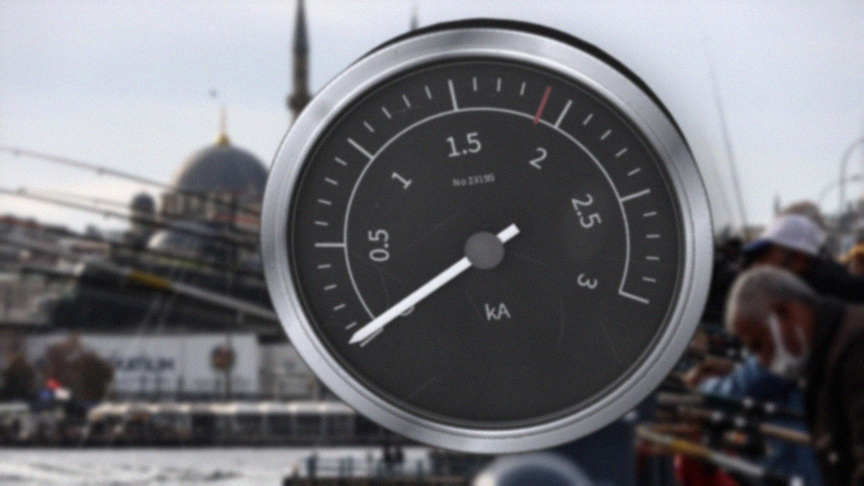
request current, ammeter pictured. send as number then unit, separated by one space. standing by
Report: 0.05 kA
